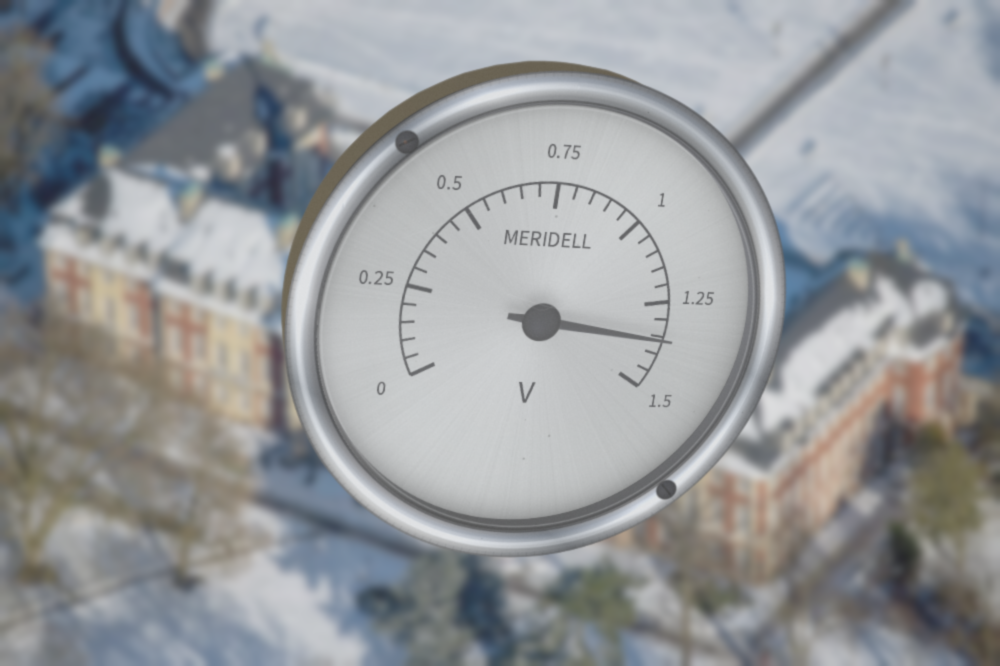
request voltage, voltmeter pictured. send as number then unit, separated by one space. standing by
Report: 1.35 V
